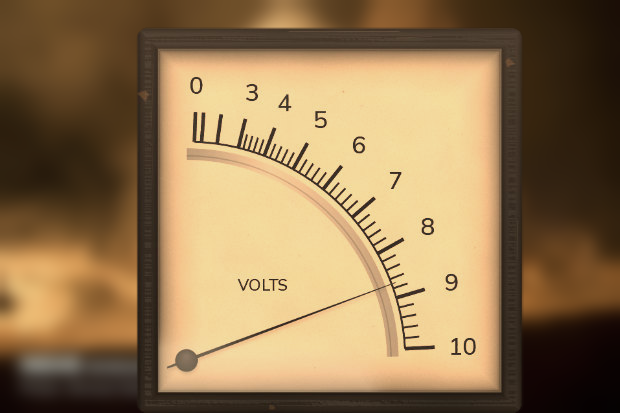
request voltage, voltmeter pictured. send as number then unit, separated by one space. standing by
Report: 8.7 V
